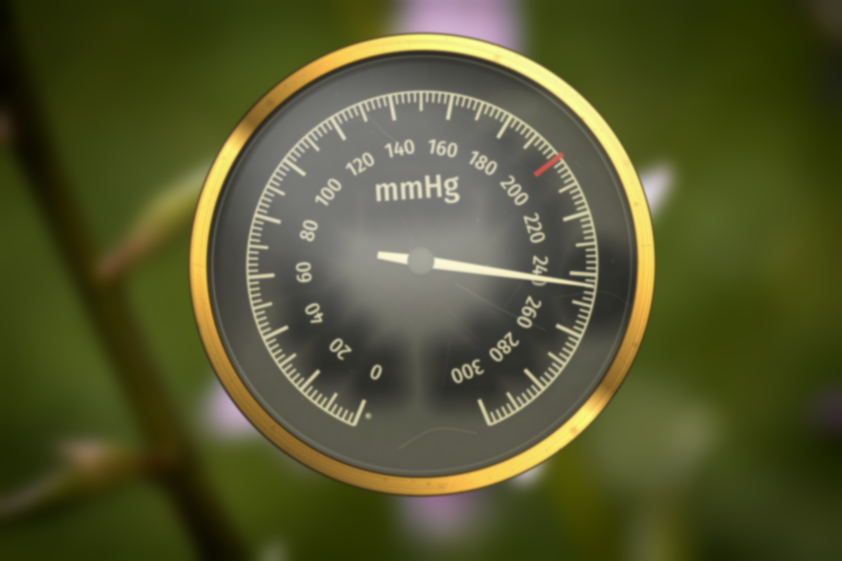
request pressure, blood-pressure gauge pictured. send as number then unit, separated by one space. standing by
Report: 244 mmHg
